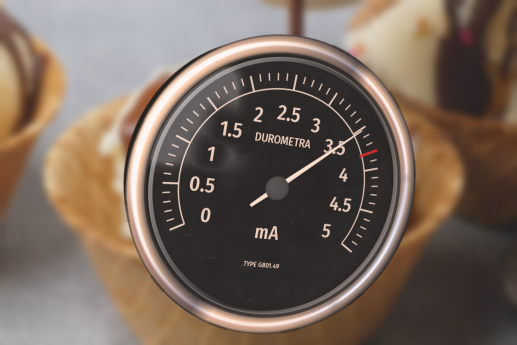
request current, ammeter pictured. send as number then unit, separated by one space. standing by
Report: 3.5 mA
